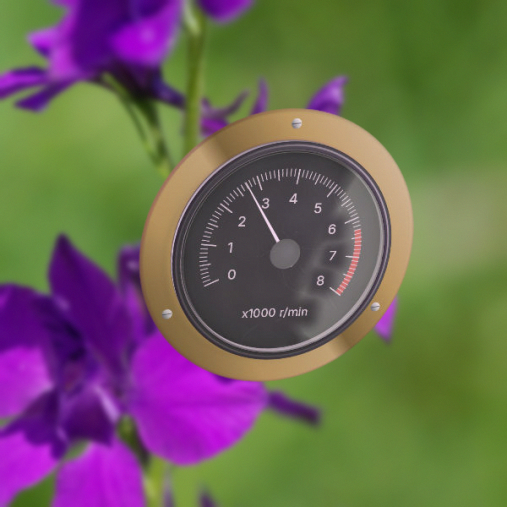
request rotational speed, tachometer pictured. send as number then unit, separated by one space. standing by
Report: 2700 rpm
